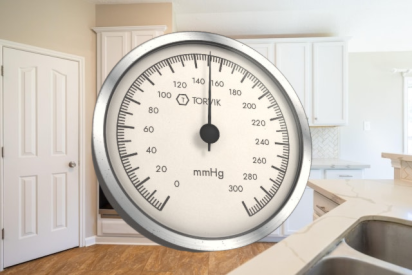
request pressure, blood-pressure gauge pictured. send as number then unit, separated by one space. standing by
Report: 150 mmHg
